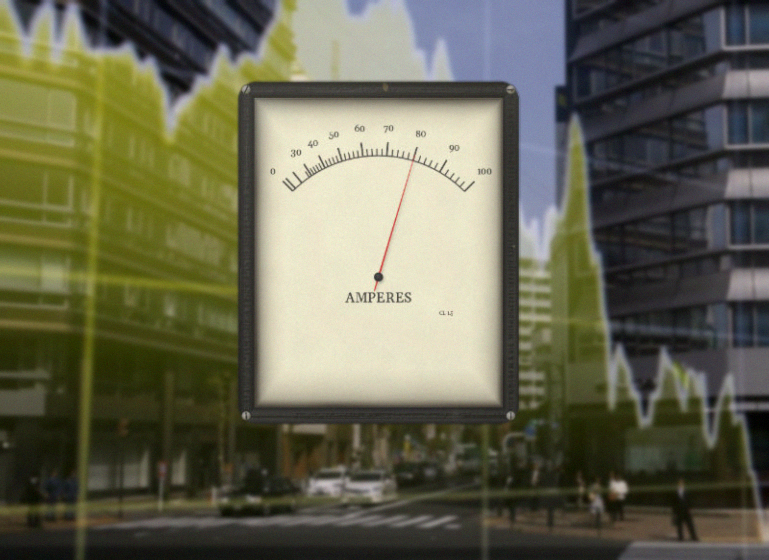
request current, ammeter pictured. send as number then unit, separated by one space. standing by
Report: 80 A
